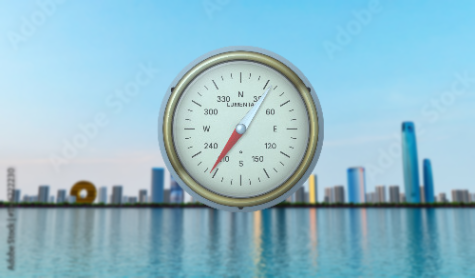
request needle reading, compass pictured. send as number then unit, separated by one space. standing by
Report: 215 °
